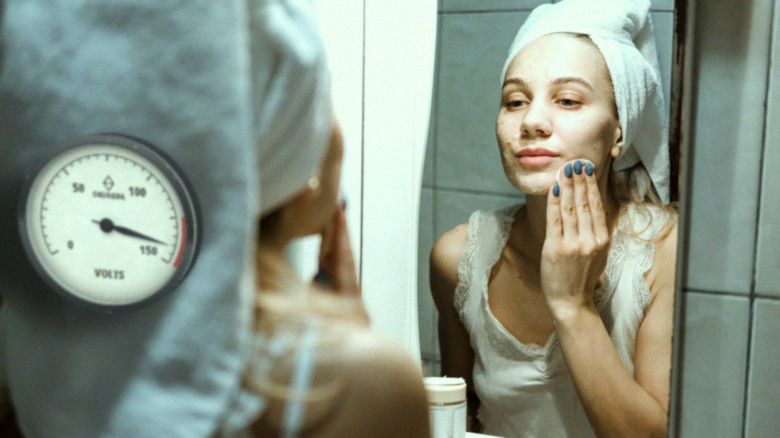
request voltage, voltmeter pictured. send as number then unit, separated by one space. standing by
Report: 140 V
